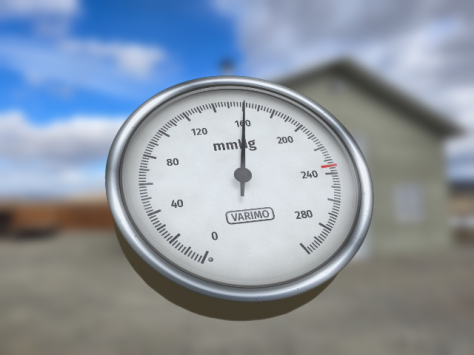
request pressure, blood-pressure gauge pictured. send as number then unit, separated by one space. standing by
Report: 160 mmHg
